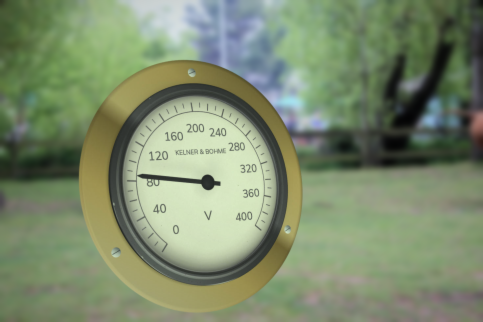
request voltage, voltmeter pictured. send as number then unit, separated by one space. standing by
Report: 85 V
